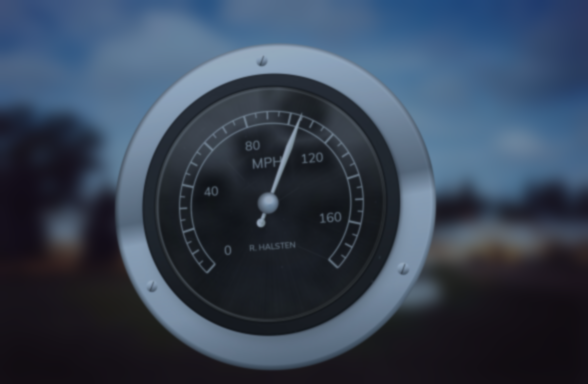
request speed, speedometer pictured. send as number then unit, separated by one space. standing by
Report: 105 mph
